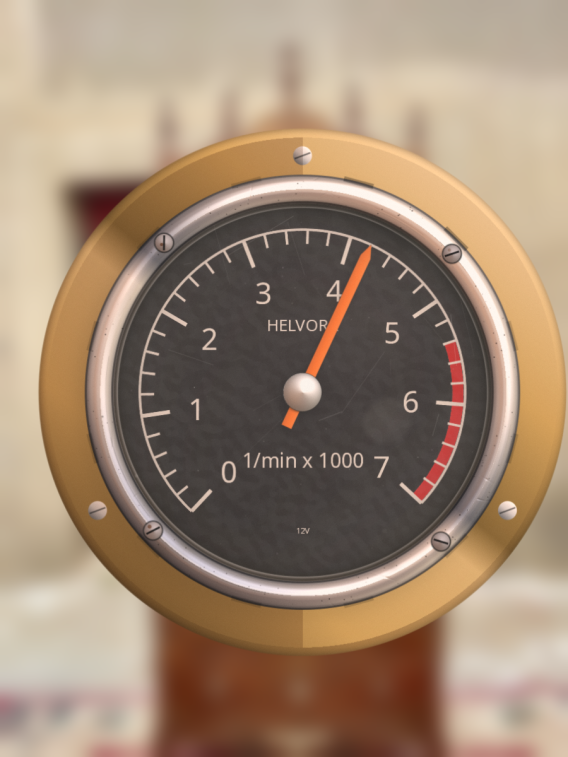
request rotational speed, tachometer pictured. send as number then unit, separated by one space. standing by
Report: 4200 rpm
